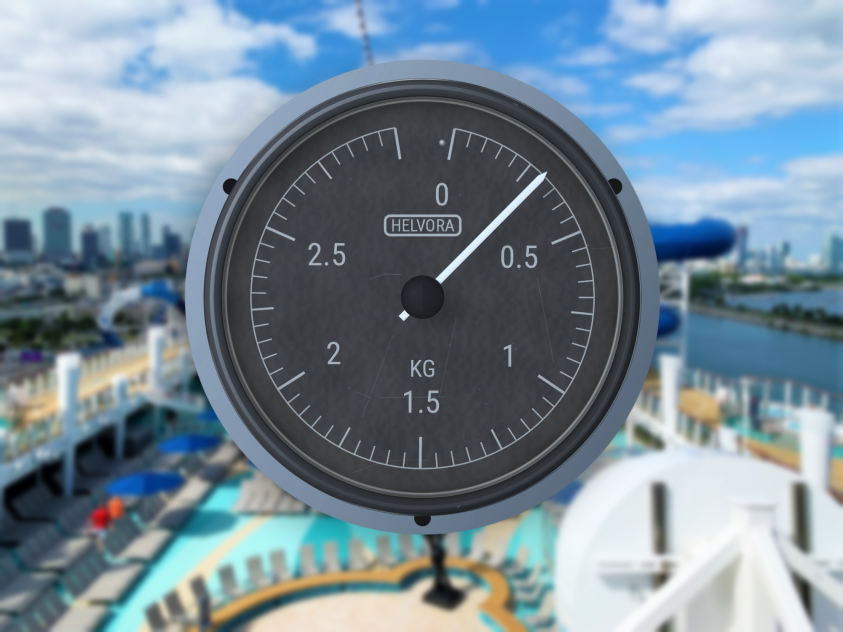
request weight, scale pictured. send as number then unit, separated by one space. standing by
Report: 0.3 kg
